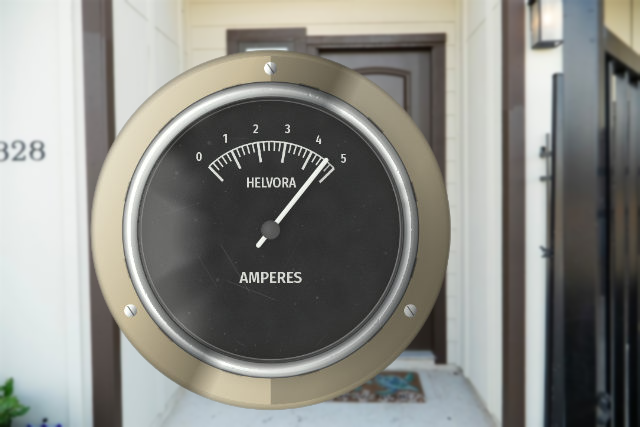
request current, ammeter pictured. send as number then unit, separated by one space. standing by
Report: 4.6 A
